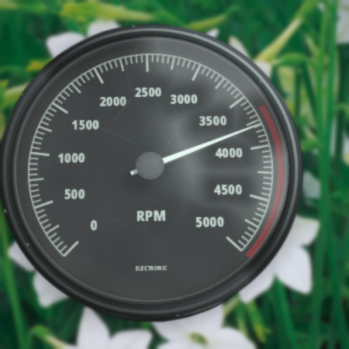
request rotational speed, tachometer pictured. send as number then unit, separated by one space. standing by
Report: 3800 rpm
